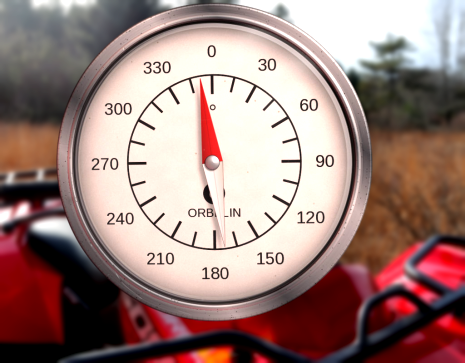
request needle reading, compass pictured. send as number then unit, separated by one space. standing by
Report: 352.5 °
